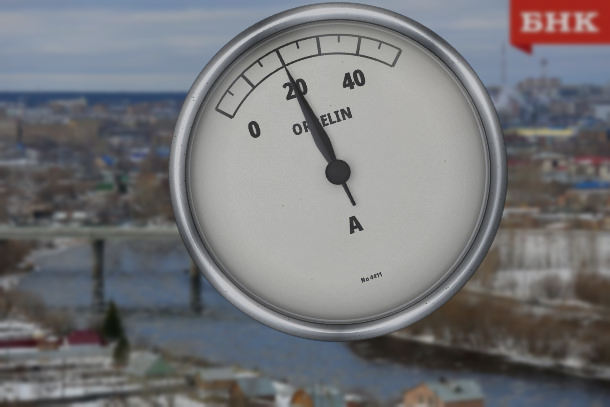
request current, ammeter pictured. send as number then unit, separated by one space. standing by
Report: 20 A
